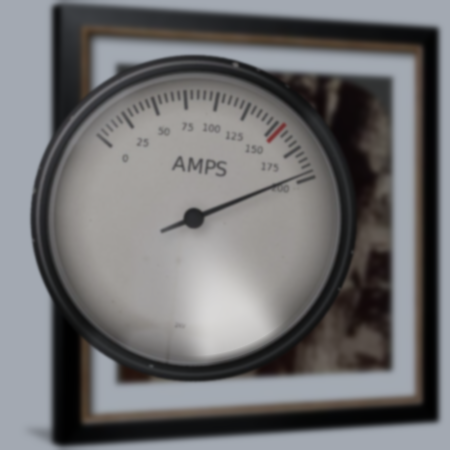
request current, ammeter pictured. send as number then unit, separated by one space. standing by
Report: 195 A
